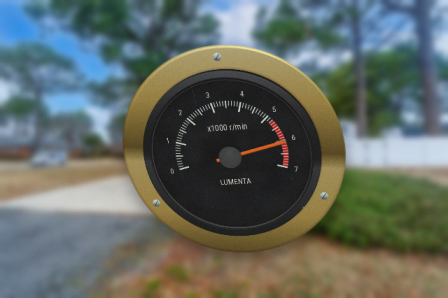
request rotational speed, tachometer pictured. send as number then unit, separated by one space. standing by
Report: 6000 rpm
